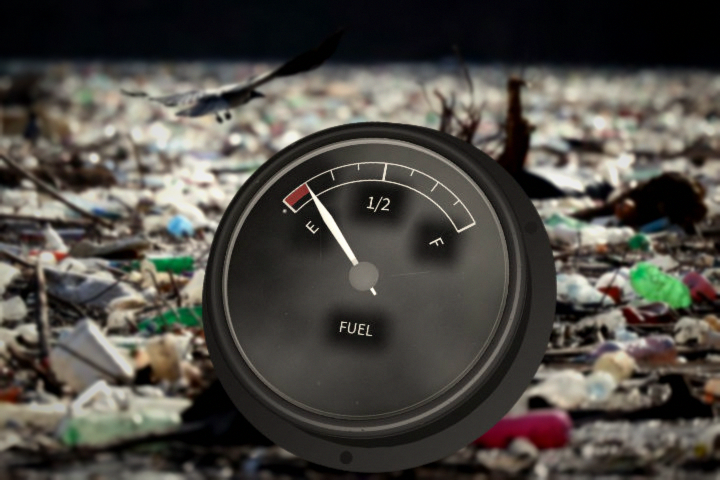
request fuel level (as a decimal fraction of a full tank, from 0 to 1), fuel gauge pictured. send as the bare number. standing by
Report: 0.125
